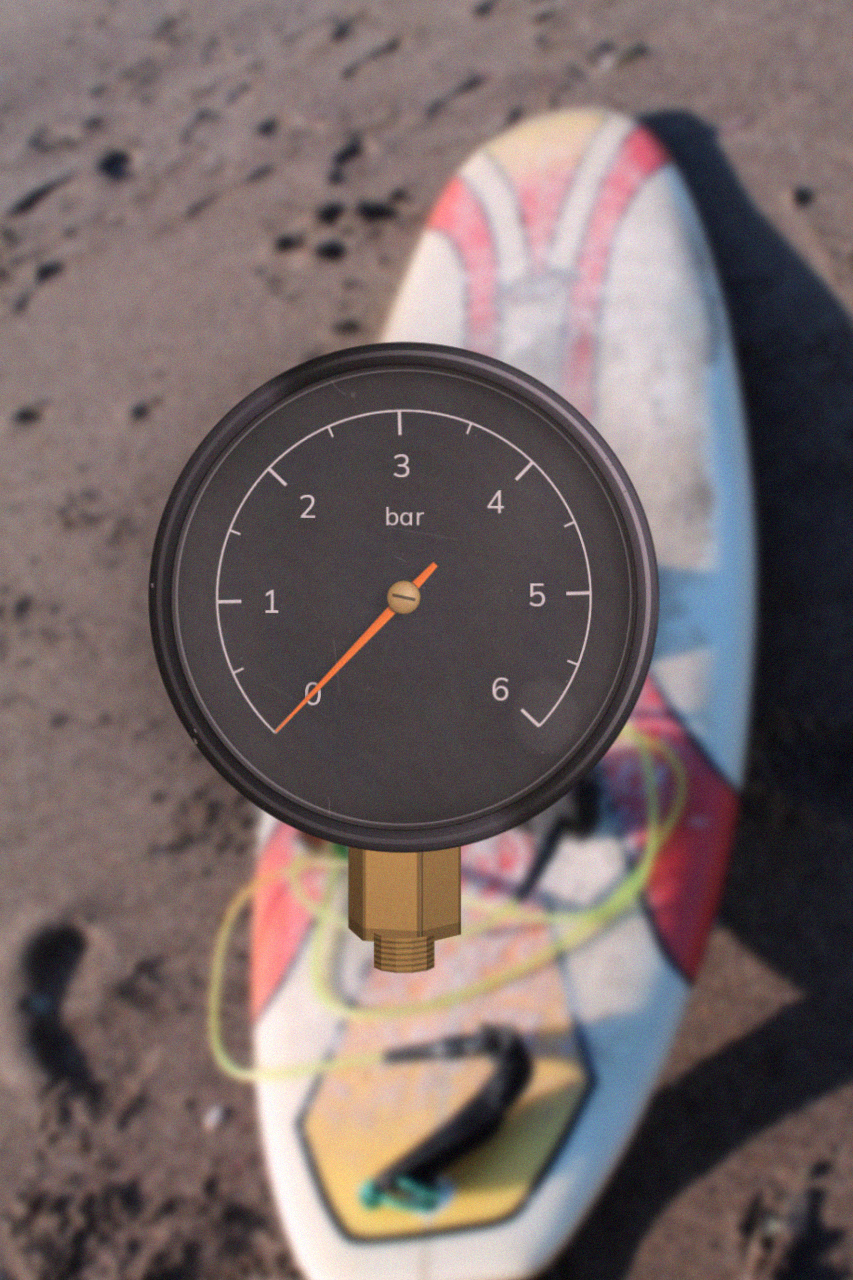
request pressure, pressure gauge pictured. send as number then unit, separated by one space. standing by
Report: 0 bar
